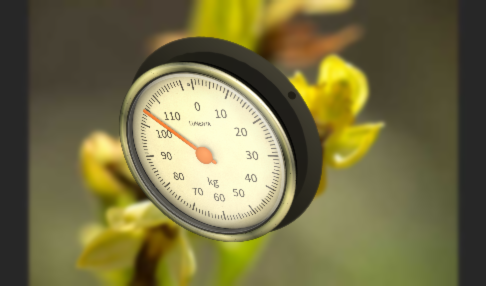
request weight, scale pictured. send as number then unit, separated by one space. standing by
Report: 105 kg
